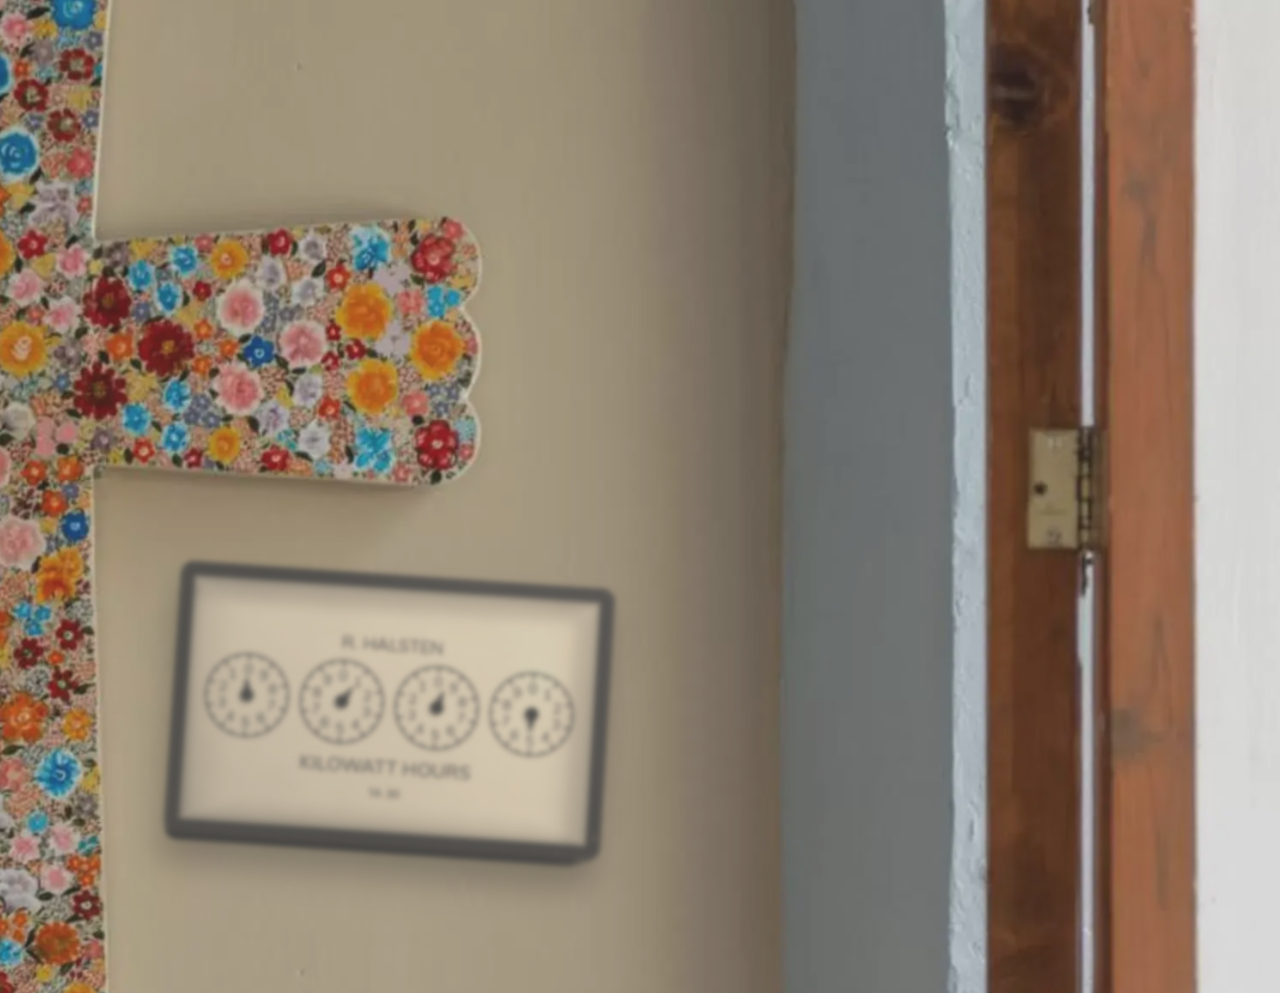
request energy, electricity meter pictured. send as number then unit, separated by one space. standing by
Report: 95 kWh
